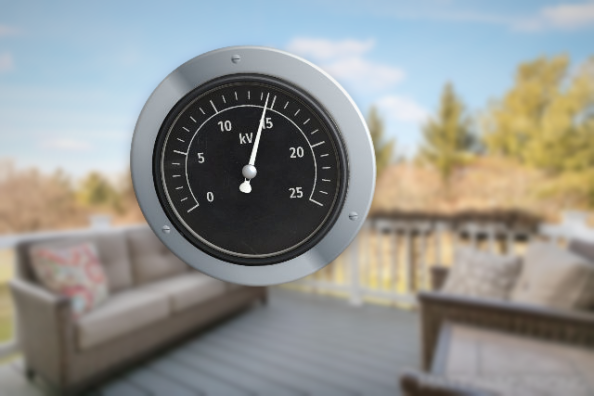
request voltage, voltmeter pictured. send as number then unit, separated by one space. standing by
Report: 14.5 kV
